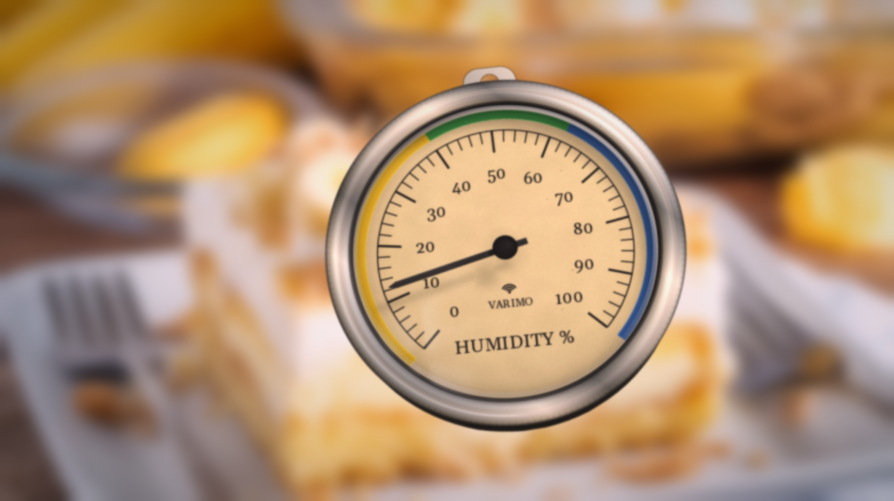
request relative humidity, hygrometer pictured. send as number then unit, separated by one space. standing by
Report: 12 %
